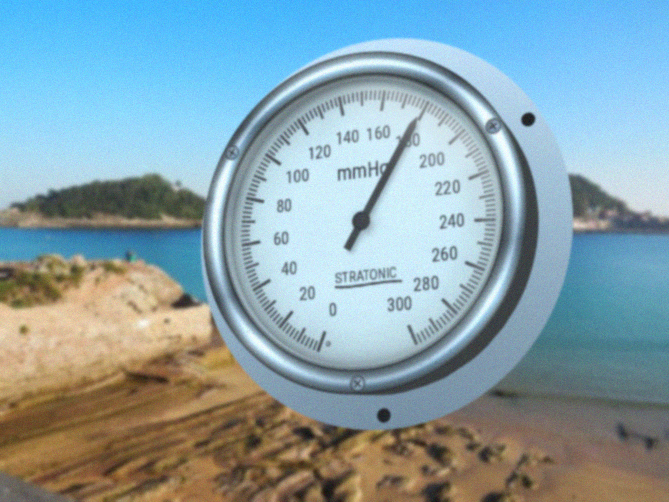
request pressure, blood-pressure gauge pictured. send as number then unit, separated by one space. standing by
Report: 180 mmHg
